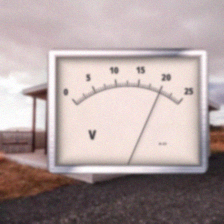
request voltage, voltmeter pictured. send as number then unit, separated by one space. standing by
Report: 20 V
